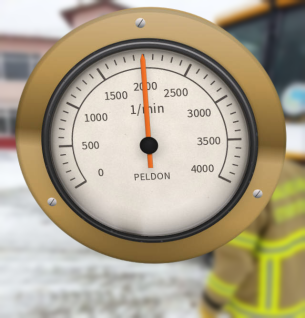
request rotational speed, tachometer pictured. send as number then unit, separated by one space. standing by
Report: 2000 rpm
